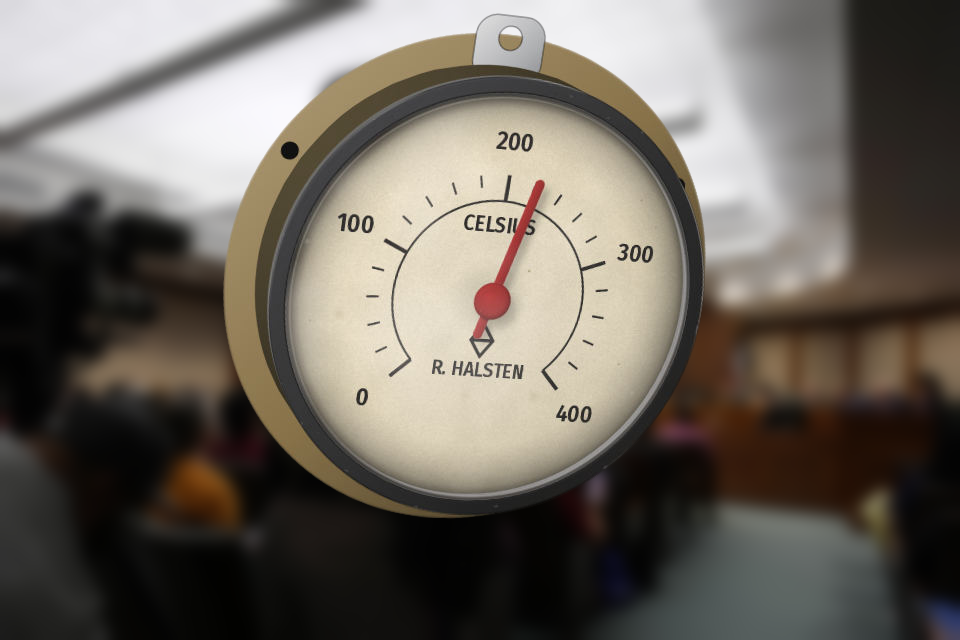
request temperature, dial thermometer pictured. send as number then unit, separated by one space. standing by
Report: 220 °C
